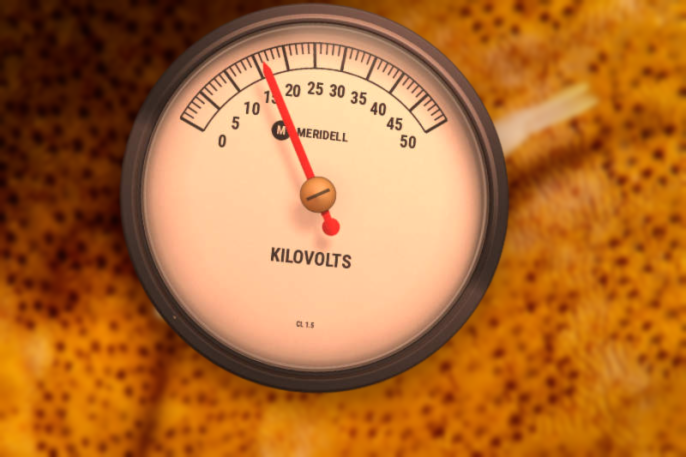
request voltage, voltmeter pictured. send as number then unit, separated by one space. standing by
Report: 16 kV
